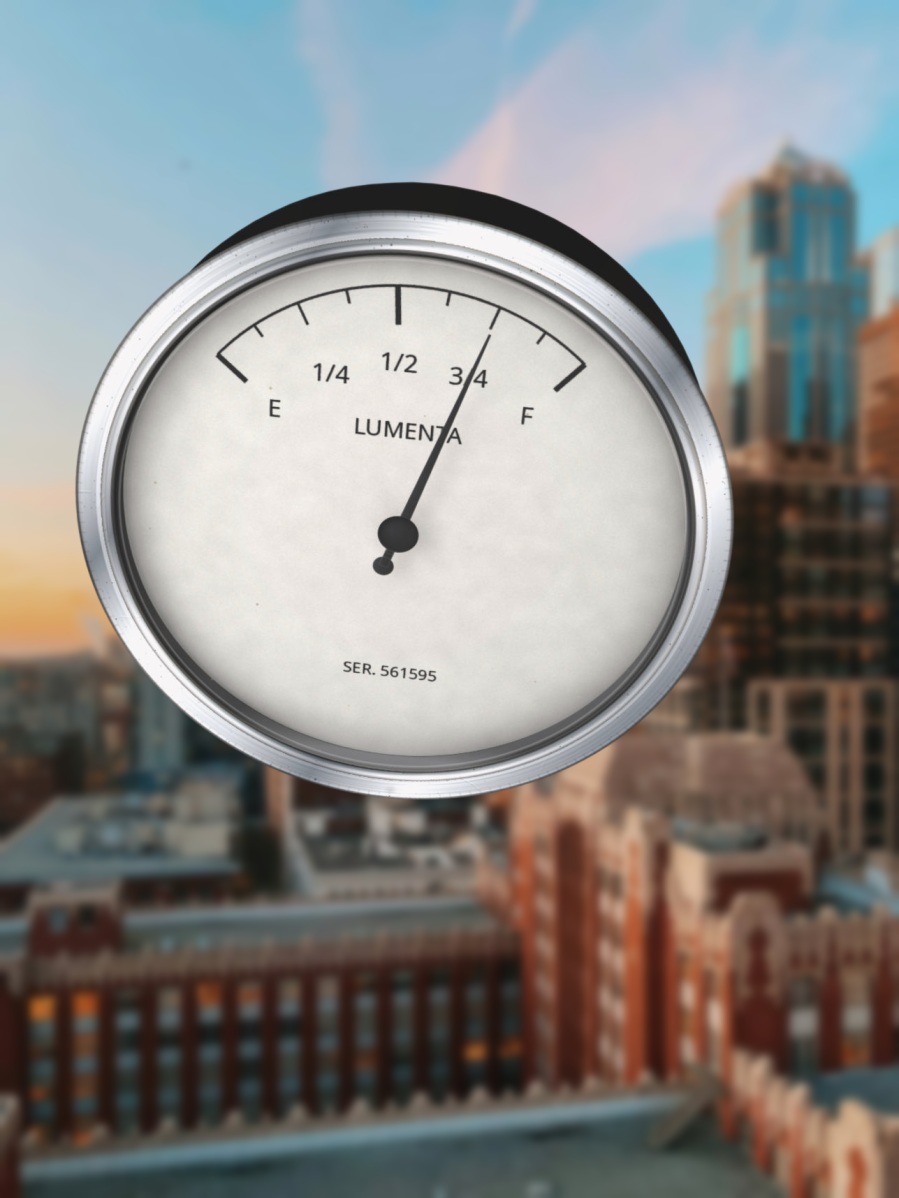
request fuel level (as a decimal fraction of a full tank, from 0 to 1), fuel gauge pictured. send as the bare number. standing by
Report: 0.75
